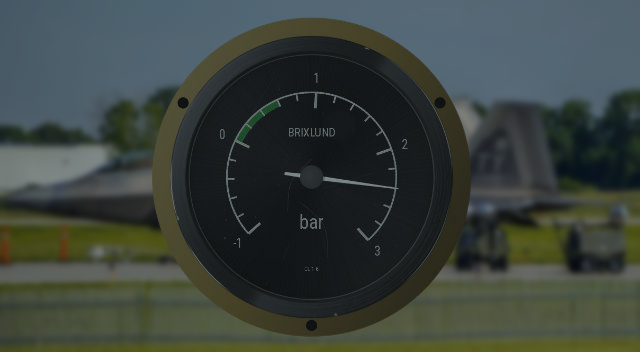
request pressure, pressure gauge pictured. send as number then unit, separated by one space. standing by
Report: 2.4 bar
